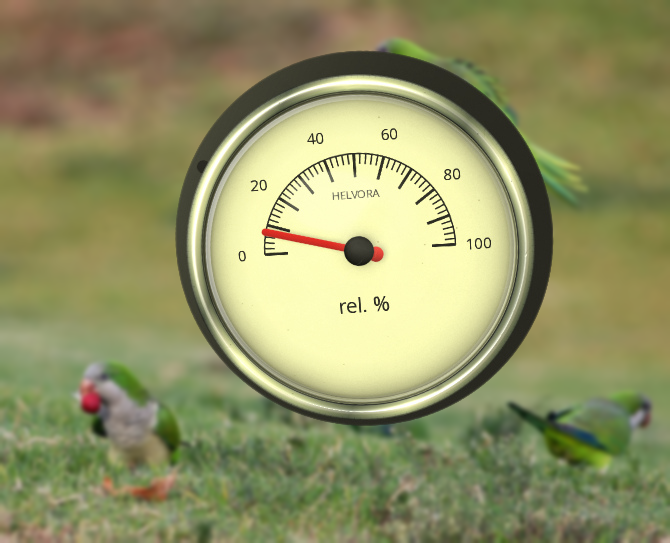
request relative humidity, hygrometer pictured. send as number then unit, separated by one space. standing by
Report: 8 %
